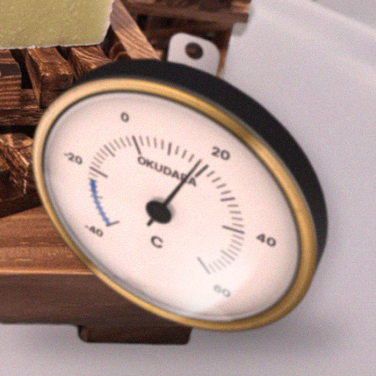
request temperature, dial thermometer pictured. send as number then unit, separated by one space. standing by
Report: 18 °C
